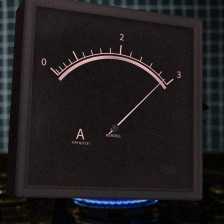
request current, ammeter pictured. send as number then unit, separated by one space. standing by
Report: 2.9 A
